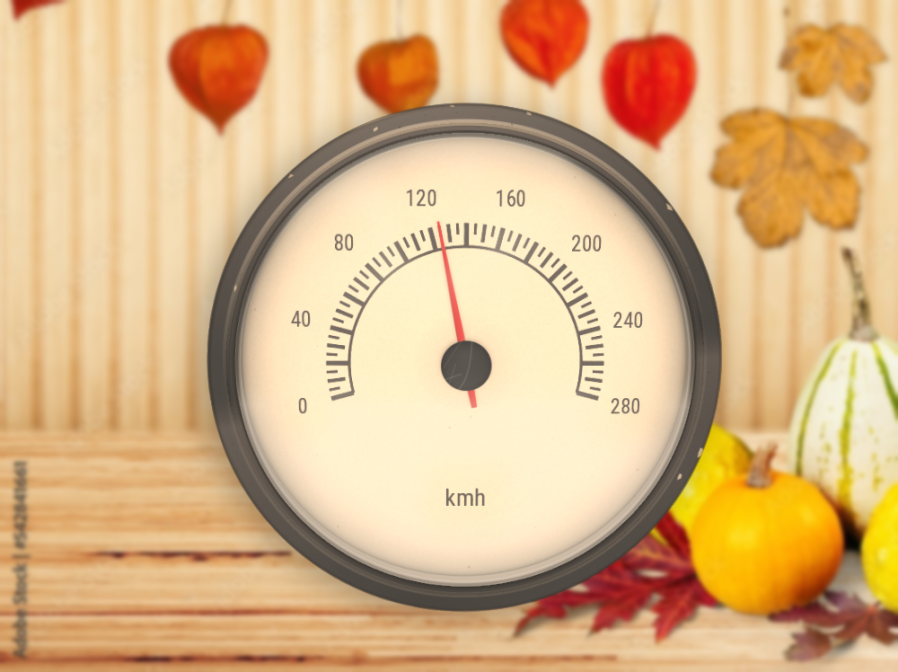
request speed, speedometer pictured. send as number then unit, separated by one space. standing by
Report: 125 km/h
